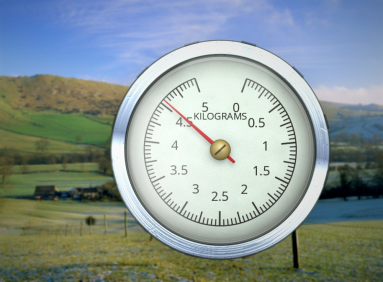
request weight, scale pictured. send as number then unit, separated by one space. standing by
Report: 4.55 kg
